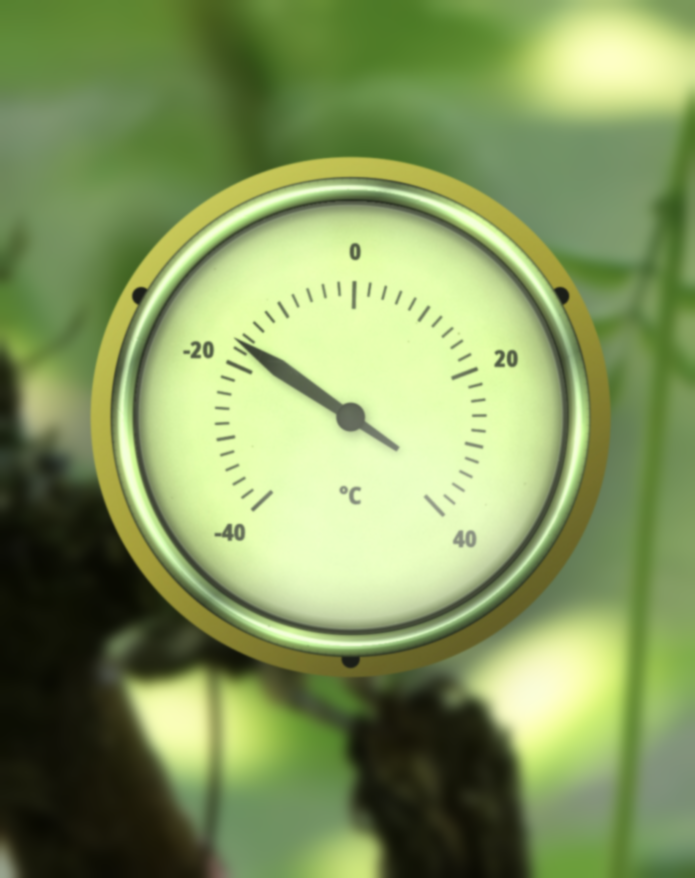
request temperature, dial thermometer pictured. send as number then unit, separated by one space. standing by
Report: -17 °C
